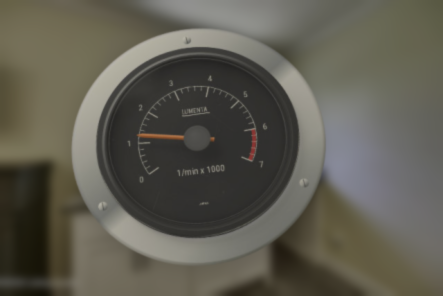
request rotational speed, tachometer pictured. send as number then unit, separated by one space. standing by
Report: 1200 rpm
